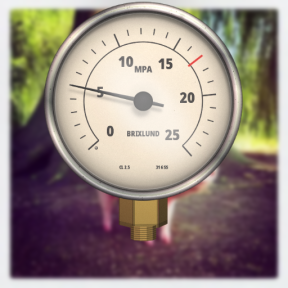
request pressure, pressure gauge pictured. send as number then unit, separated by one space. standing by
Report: 5 MPa
